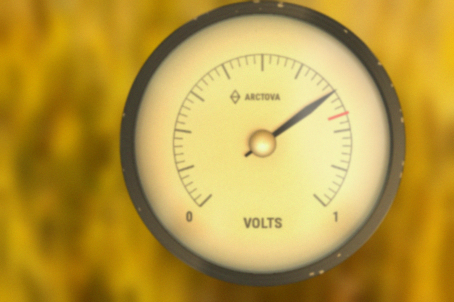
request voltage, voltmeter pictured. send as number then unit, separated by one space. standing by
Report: 0.7 V
